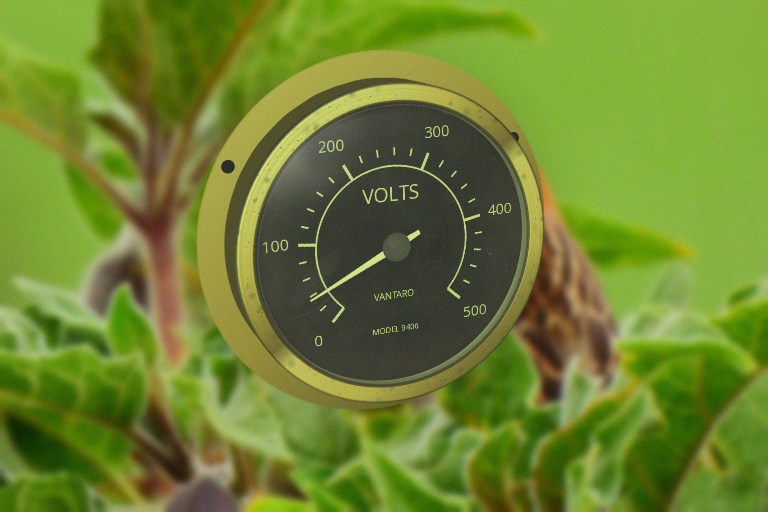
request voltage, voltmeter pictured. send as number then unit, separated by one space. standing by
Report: 40 V
